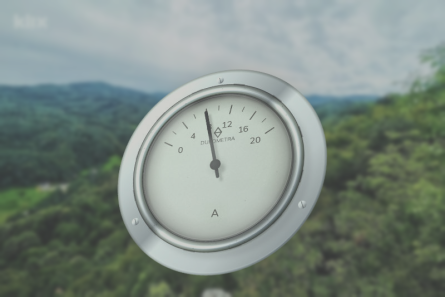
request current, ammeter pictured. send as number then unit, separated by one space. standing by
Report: 8 A
